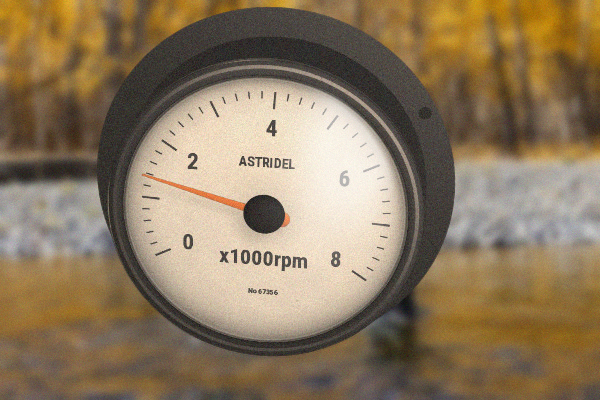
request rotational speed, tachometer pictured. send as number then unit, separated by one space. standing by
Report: 1400 rpm
